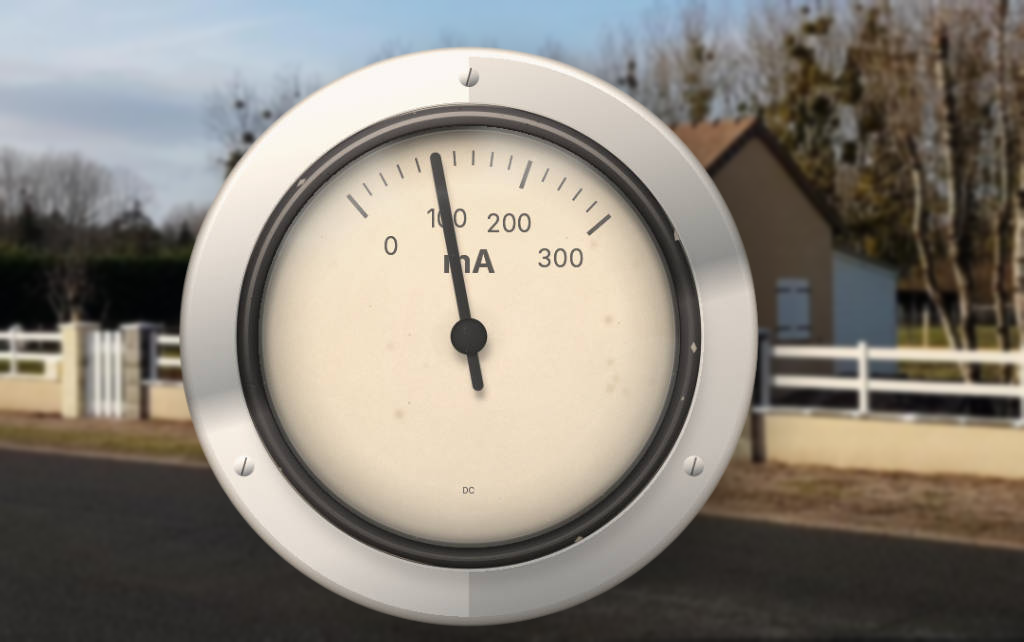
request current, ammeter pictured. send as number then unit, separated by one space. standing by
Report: 100 mA
